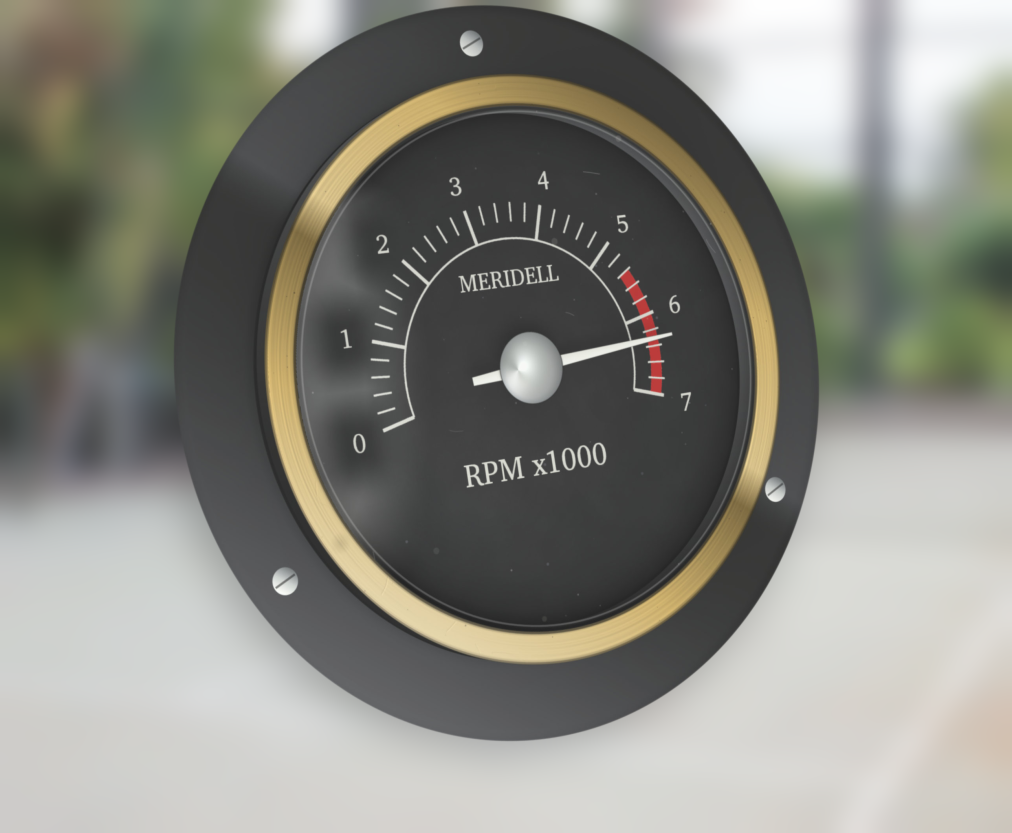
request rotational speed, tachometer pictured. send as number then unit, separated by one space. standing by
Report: 6300 rpm
